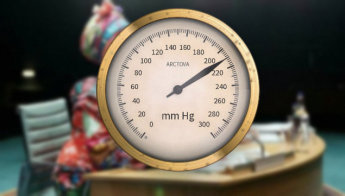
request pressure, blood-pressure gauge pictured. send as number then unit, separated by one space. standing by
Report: 210 mmHg
